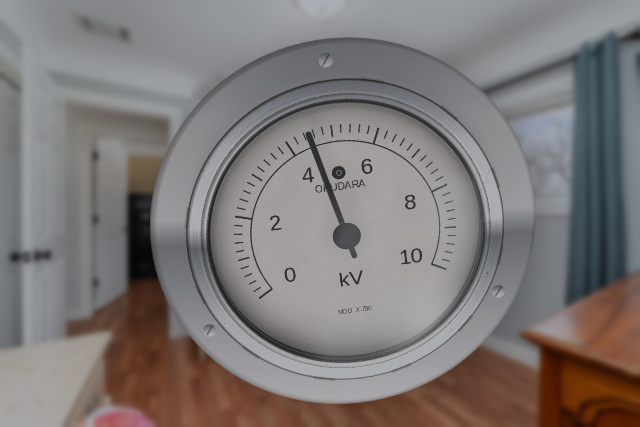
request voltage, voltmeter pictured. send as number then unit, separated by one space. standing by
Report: 4.5 kV
